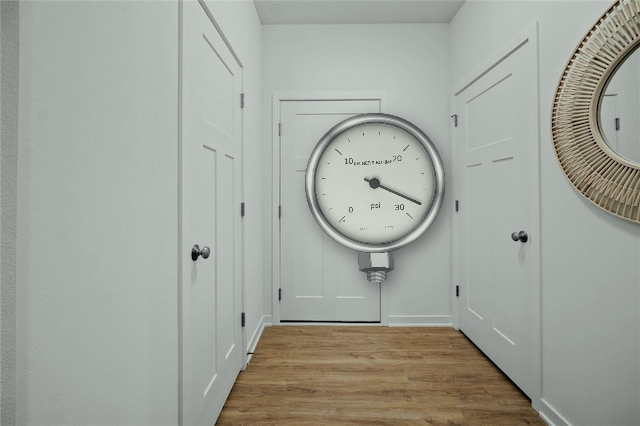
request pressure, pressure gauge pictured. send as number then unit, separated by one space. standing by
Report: 28 psi
